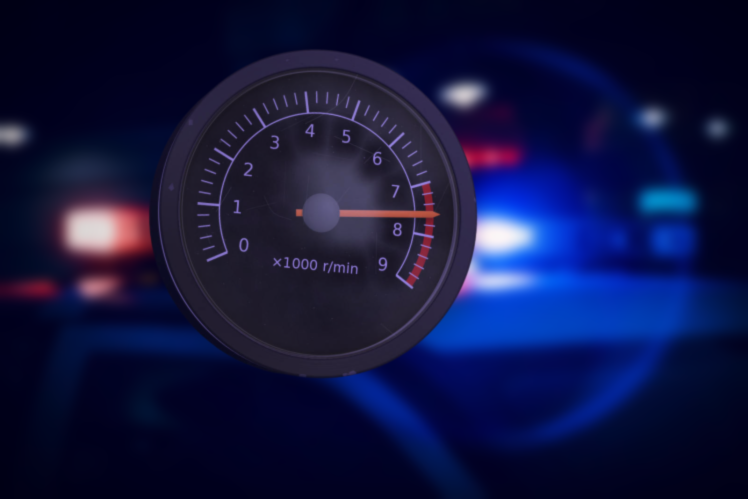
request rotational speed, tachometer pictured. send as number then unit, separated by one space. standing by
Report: 7600 rpm
